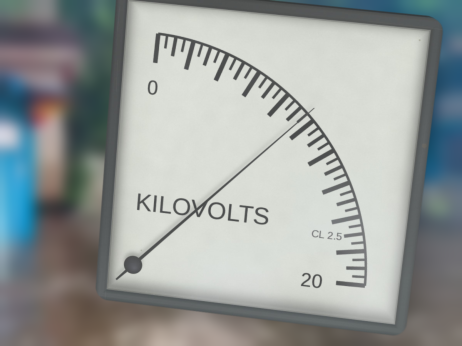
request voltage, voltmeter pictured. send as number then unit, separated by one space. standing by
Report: 9.5 kV
